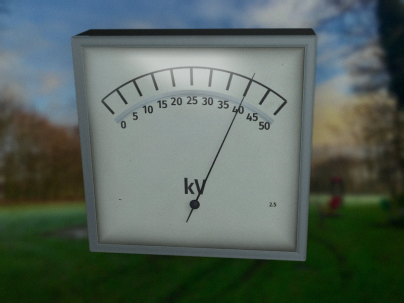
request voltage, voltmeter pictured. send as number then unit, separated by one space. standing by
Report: 40 kV
